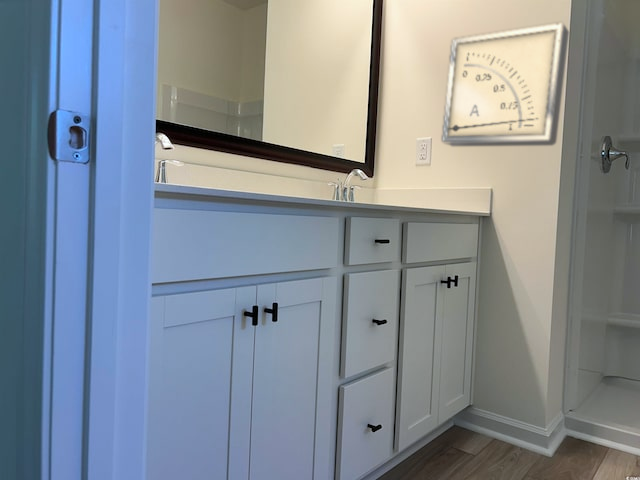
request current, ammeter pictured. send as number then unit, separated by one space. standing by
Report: 0.95 A
